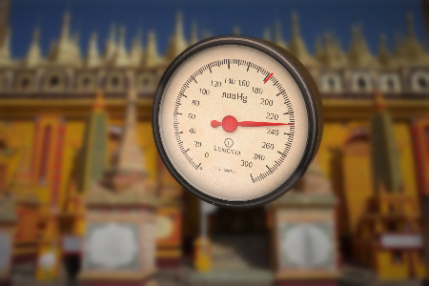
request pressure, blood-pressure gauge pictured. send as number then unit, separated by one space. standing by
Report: 230 mmHg
